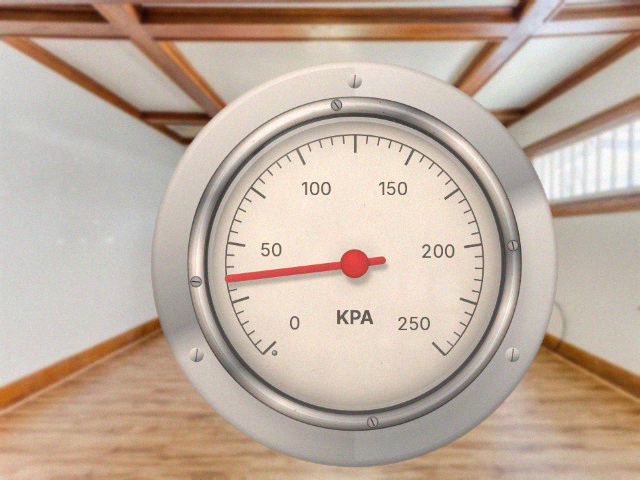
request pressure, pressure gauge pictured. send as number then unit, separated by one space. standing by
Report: 35 kPa
